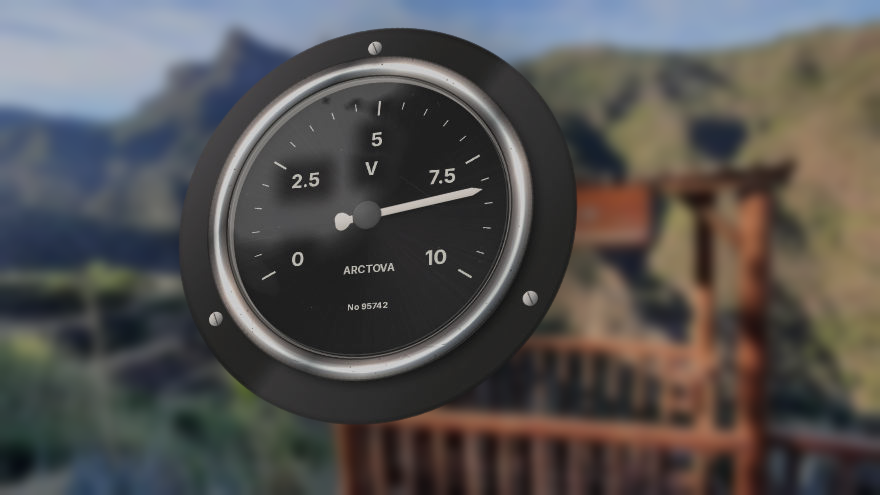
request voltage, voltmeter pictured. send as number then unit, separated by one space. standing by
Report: 8.25 V
